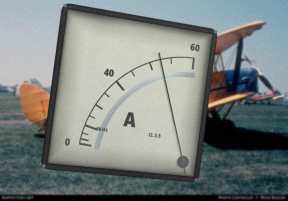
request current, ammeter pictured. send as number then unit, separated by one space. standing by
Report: 52.5 A
